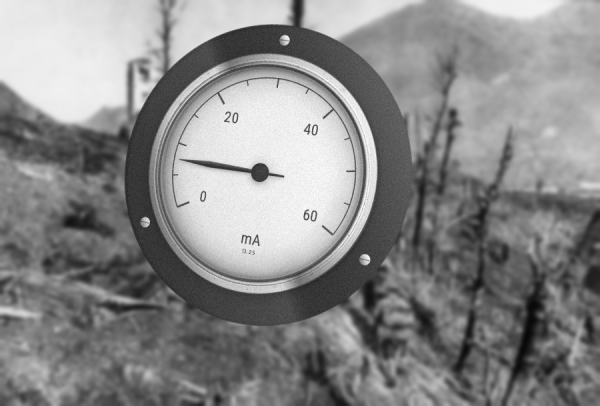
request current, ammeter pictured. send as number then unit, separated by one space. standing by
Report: 7.5 mA
